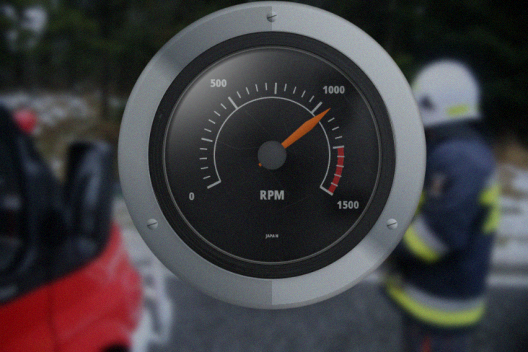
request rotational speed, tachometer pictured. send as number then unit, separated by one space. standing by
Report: 1050 rpm
